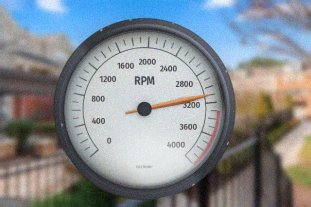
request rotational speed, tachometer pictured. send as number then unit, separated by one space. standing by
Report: 3100 rpm
